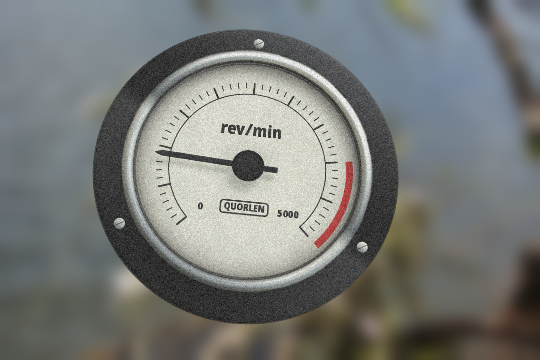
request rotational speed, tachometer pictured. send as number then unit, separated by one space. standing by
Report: 900 rpm
